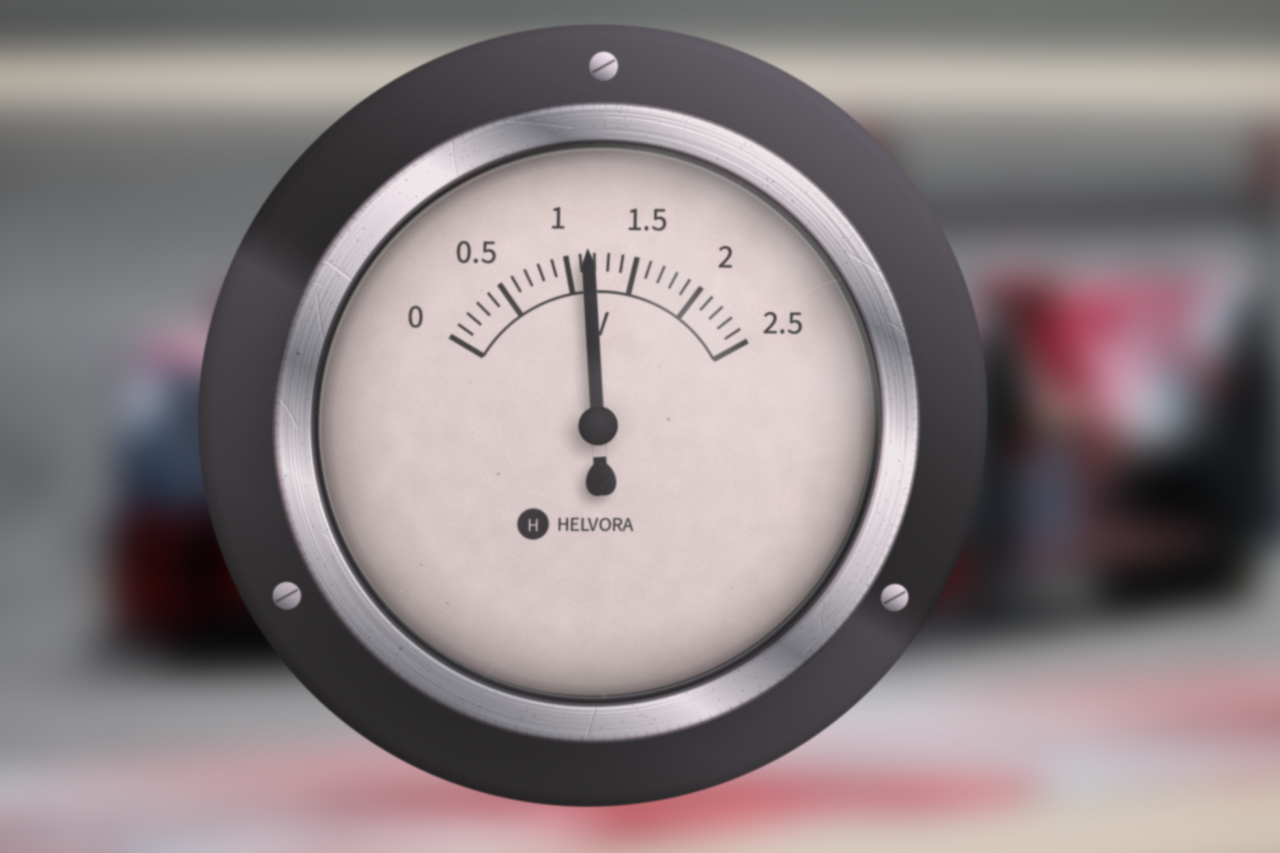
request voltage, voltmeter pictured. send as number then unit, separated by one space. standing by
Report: 1.15 V
